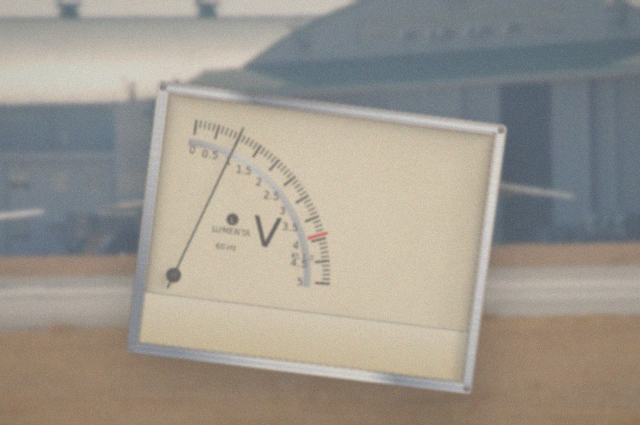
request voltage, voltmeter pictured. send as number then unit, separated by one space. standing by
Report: 1 V
